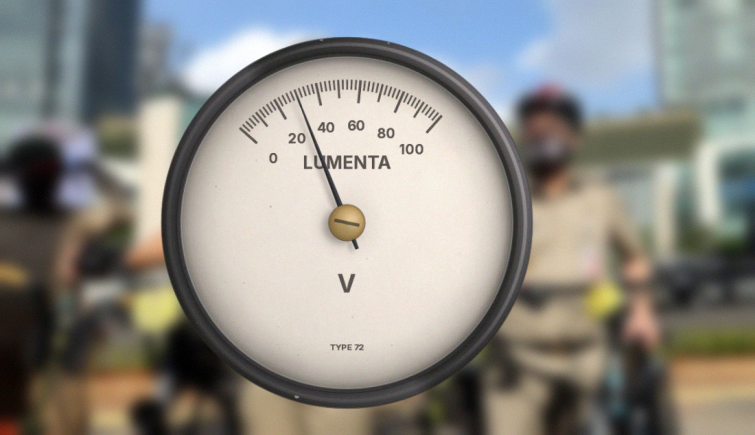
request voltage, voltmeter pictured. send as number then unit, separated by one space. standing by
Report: 30 V
